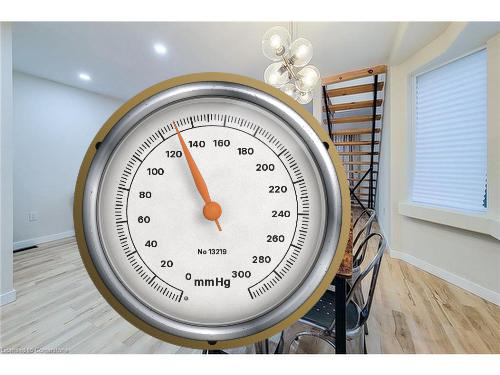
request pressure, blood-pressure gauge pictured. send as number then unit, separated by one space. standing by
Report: 130 mmHg
